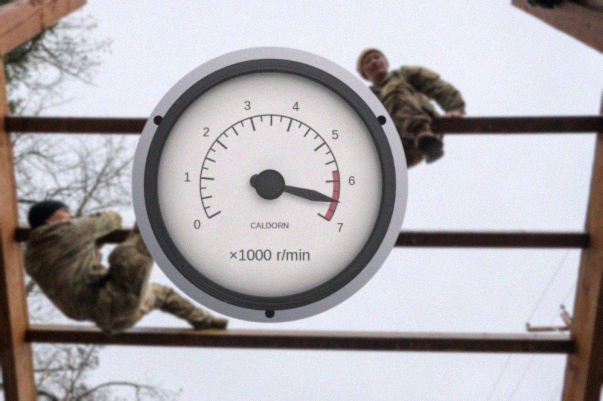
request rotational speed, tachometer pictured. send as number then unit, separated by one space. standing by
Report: 6500 rpm
